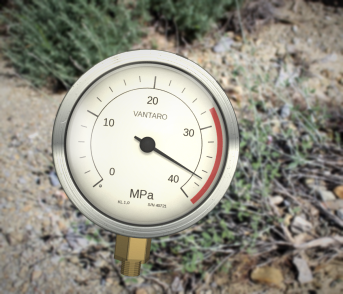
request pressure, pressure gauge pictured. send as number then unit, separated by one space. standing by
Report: 37 MPa
